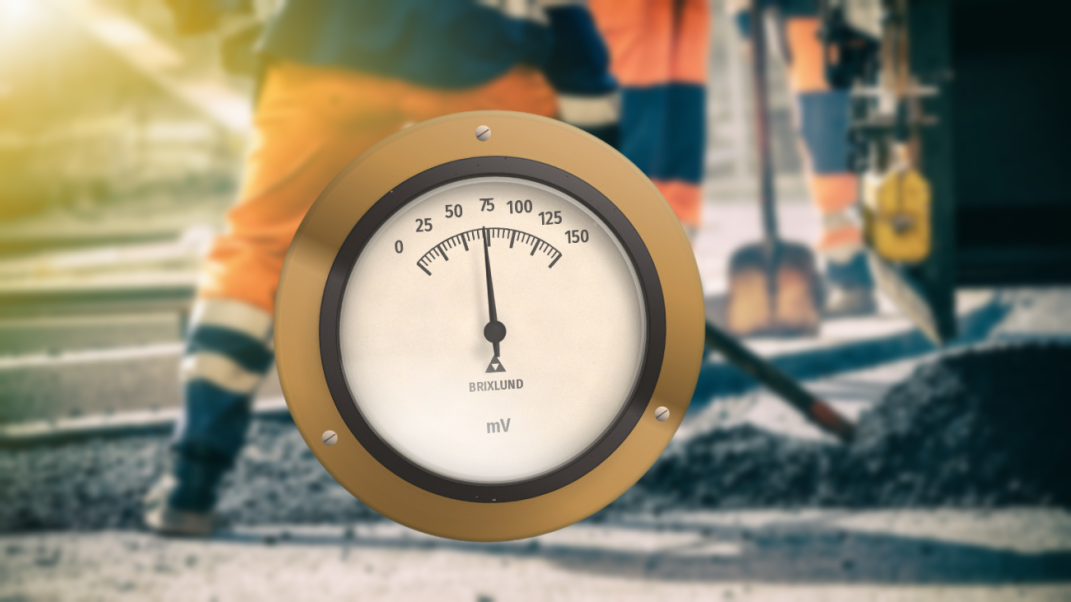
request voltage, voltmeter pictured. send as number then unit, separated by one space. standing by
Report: 70 mV
